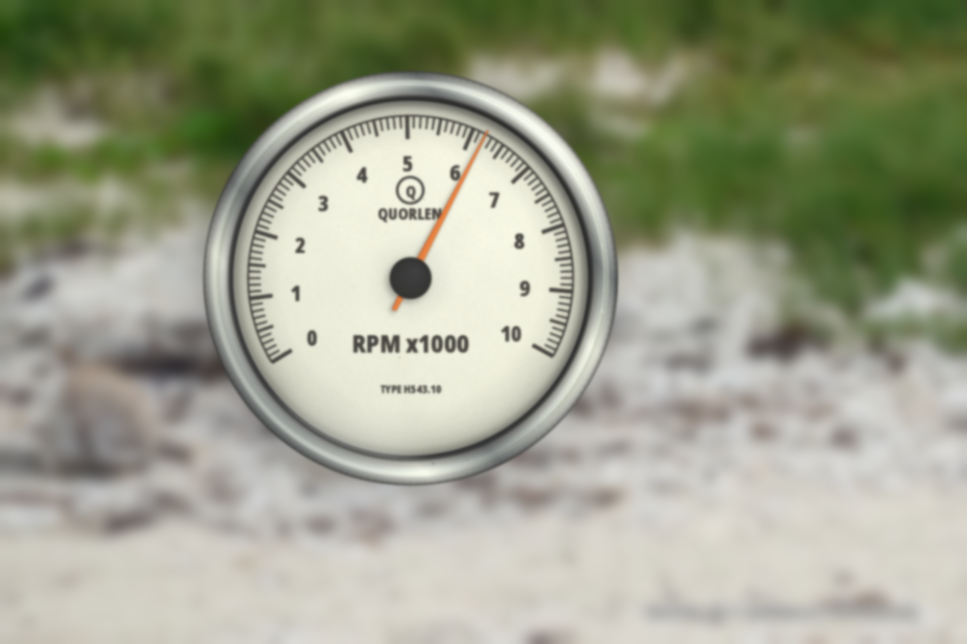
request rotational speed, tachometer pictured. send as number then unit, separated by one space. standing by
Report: 6200 rpm
